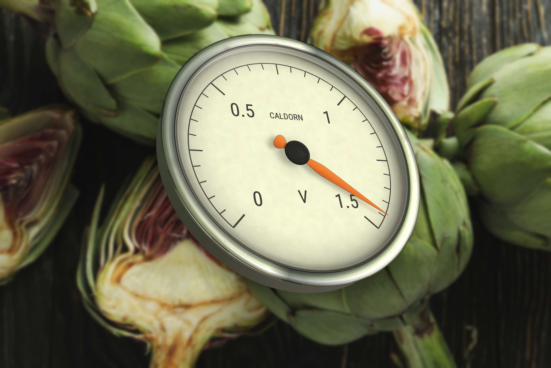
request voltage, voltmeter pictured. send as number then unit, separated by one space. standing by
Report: 1.45 V
